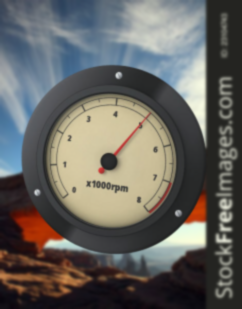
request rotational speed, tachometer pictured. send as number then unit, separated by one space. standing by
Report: 5000 rpm
